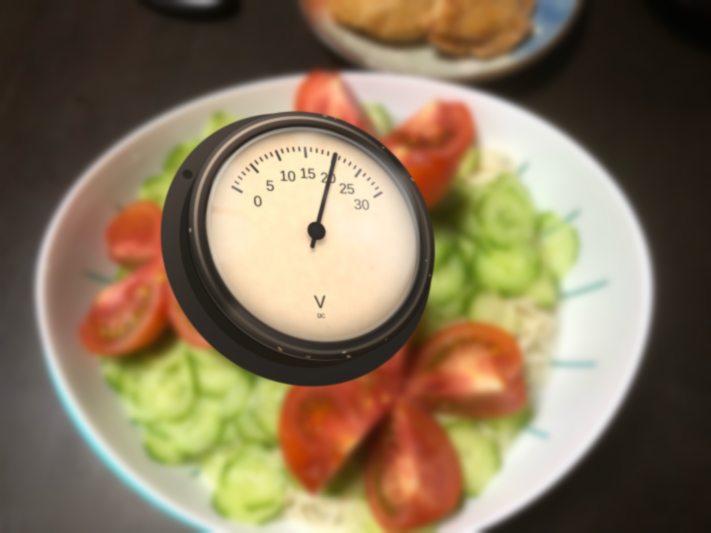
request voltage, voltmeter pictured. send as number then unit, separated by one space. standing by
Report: 20 V
